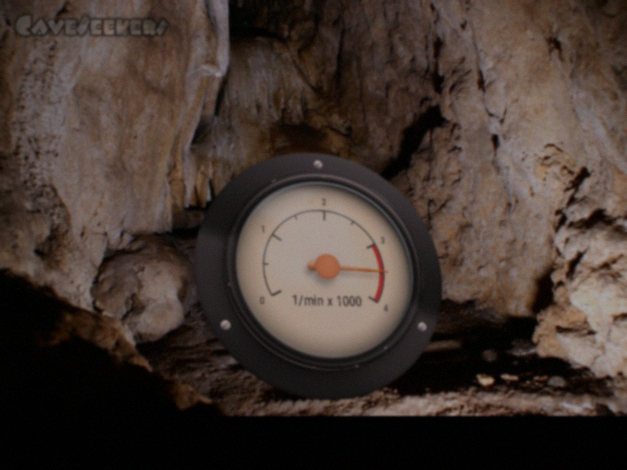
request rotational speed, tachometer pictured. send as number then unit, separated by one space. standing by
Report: 3500 rpm
